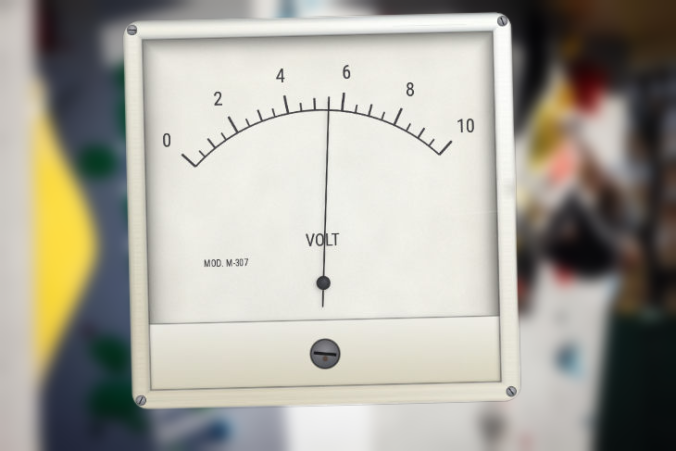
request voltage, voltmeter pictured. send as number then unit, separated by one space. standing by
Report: 5.5 V
